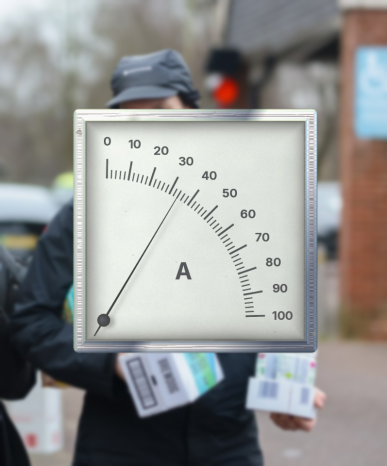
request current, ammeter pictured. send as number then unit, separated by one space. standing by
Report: 34 A
